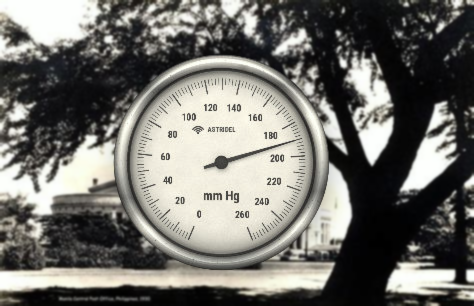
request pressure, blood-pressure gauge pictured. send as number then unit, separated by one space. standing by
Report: 190 mmHg
